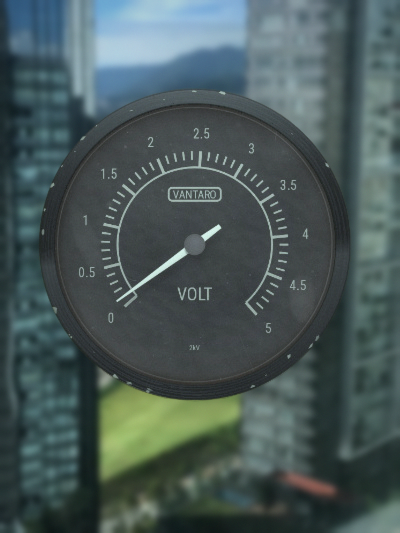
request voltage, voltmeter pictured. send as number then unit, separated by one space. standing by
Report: 0.1 V
